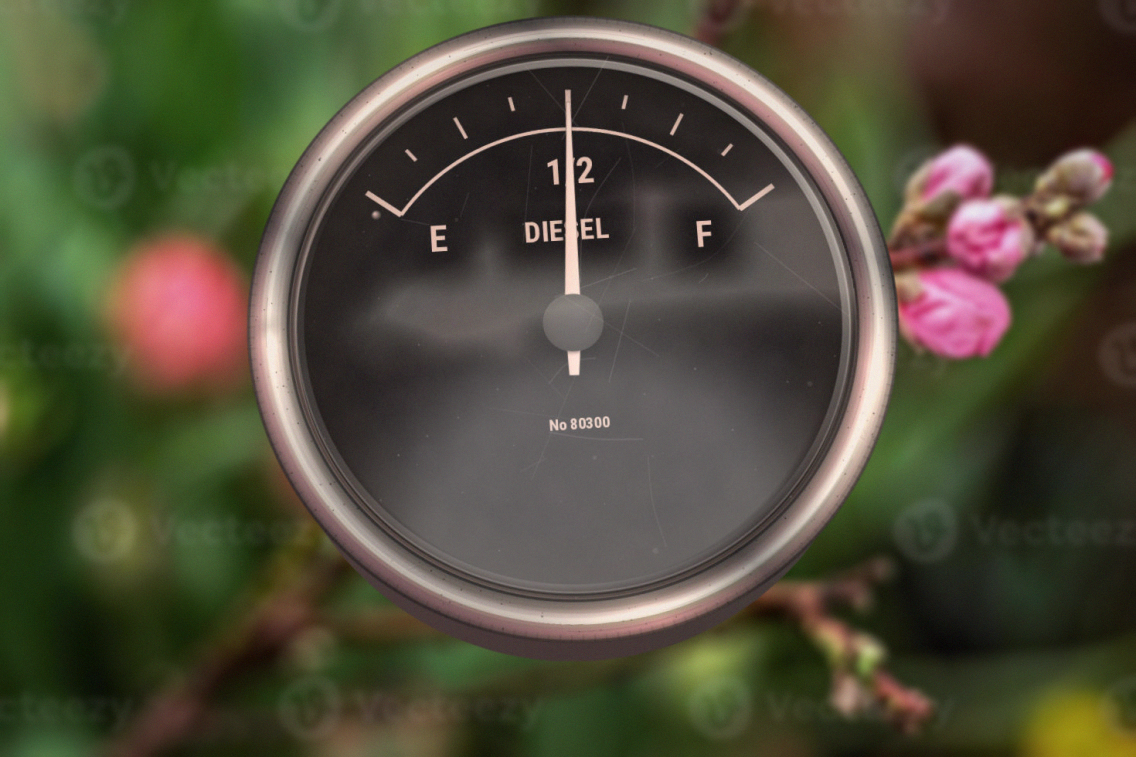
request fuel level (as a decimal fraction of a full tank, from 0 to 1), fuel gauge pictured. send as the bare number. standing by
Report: 0.5
